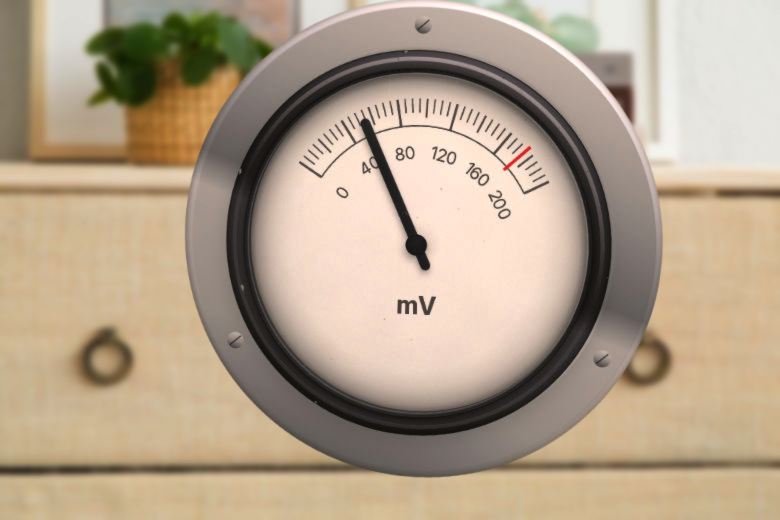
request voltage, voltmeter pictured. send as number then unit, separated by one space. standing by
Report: 55 mV
